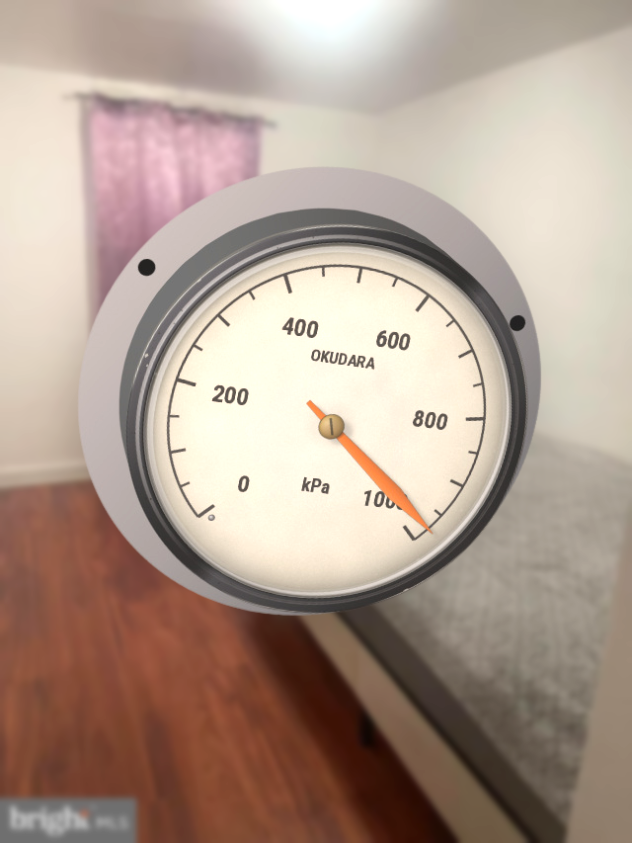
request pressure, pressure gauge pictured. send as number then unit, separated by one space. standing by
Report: 975 kPa
